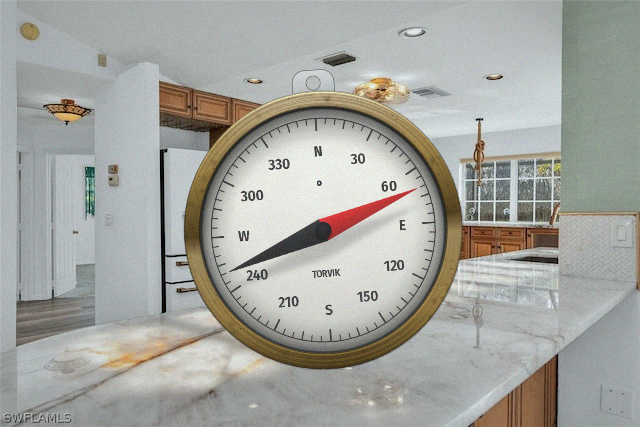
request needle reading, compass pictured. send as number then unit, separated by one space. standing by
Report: 70 °
